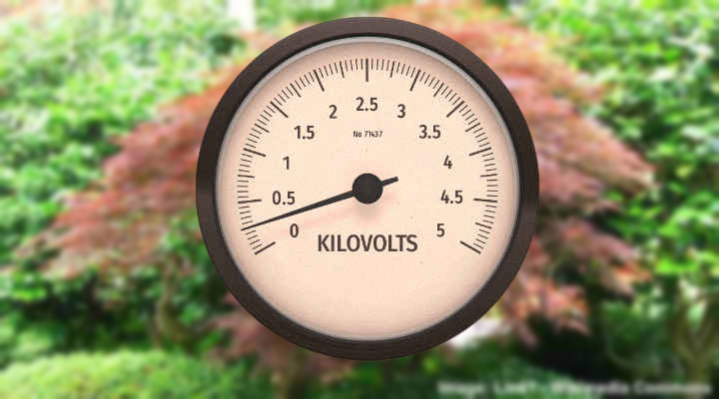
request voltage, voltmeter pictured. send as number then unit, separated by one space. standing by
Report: 0.25 kV
